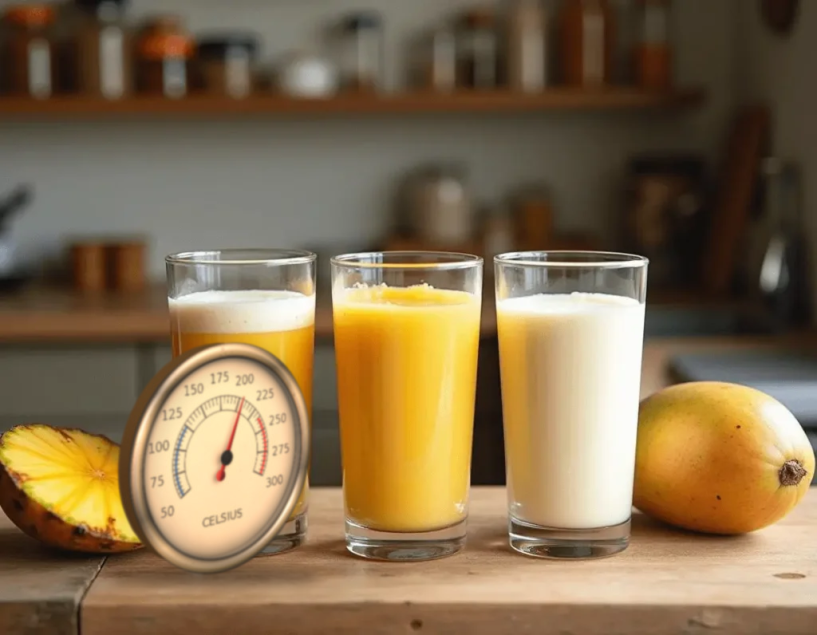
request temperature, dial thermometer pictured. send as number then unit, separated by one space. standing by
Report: 200 °C
